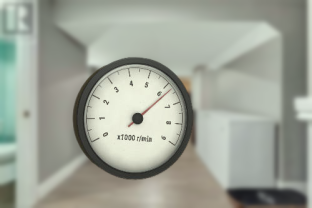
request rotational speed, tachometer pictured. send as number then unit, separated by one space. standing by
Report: 6250 rpm
